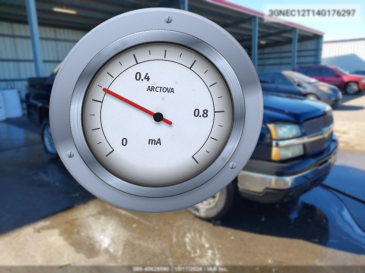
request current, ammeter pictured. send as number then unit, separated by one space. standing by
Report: 0.25 mA
